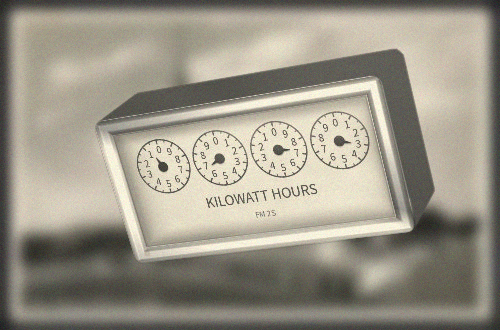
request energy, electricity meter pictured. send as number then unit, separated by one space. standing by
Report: 673 kWh
